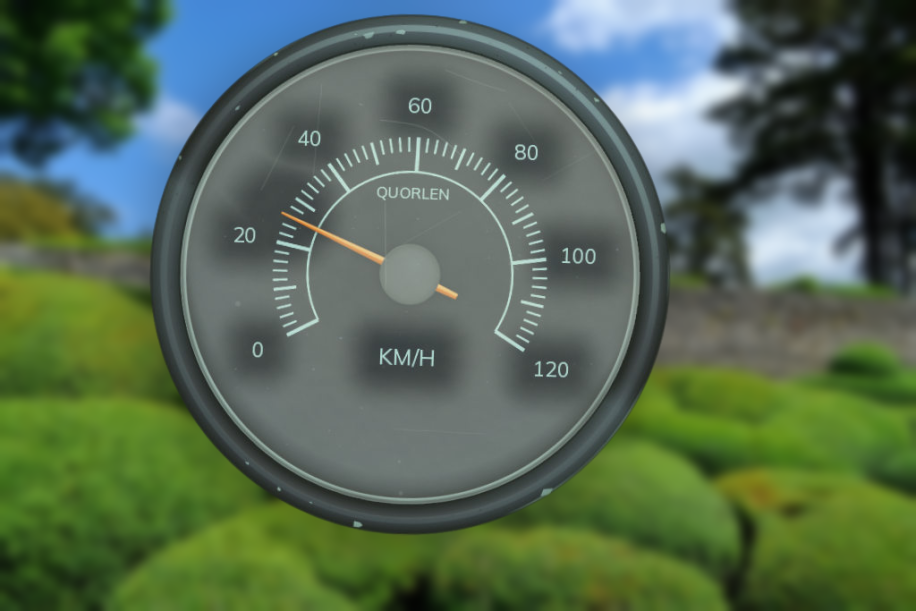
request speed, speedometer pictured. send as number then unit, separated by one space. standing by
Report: 26 km/h
